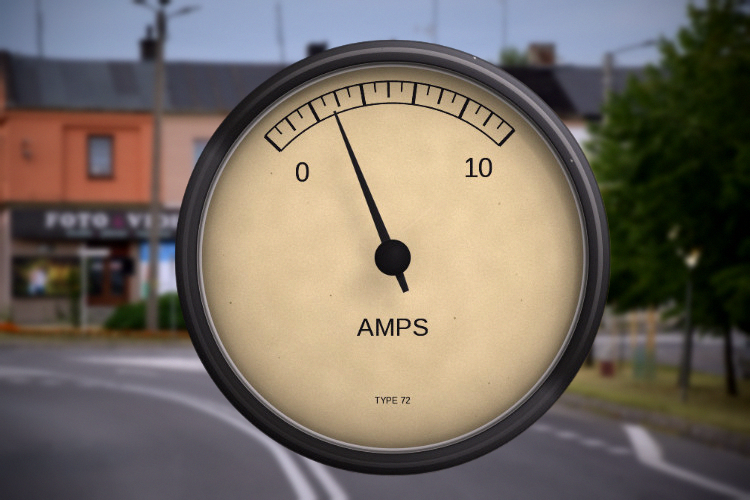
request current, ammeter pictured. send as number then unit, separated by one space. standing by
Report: 2.75 A
